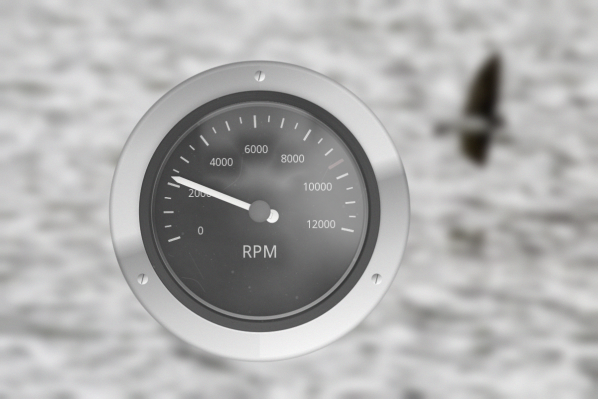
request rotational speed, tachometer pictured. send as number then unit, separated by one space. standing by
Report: 2250 rpm
